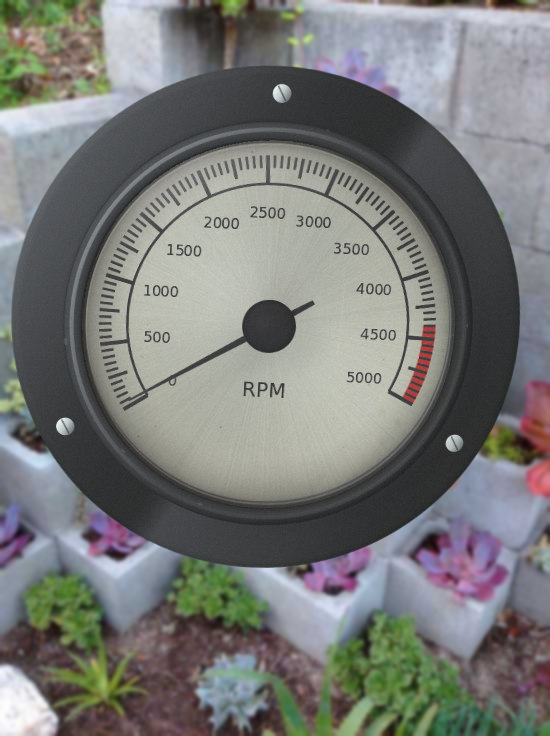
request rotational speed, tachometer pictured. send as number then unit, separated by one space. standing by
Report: 50 rpm
